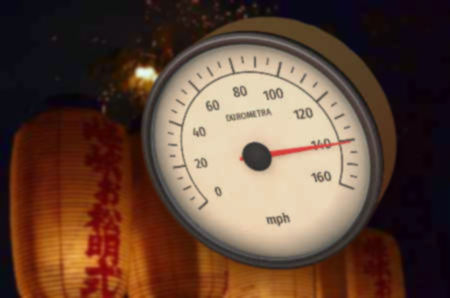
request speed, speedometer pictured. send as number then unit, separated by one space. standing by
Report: 140 mph
